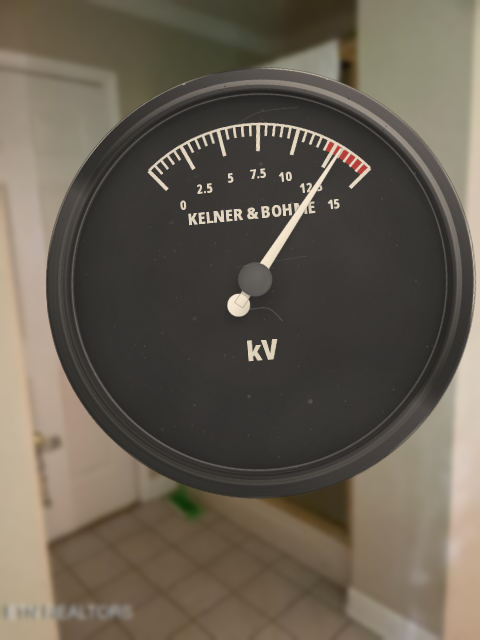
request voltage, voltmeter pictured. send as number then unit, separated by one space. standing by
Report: 13 kV
